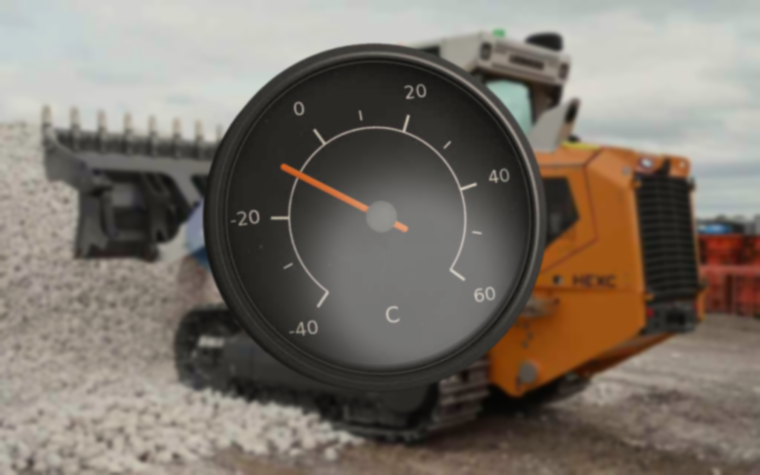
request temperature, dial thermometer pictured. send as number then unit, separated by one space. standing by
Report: -10 °C
